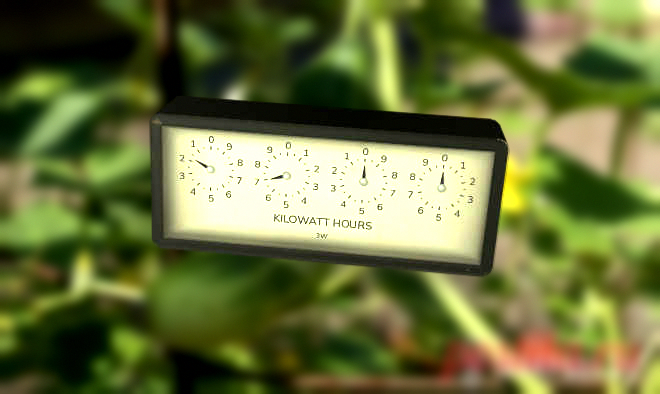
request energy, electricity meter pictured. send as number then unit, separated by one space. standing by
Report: 1700 kWh
